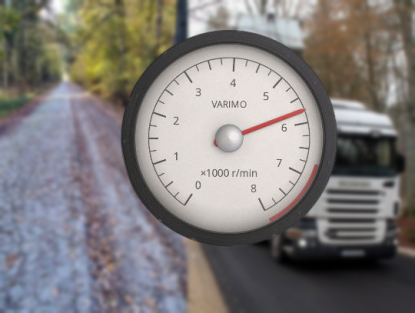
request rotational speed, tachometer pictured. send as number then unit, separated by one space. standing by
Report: 5750 rpm
